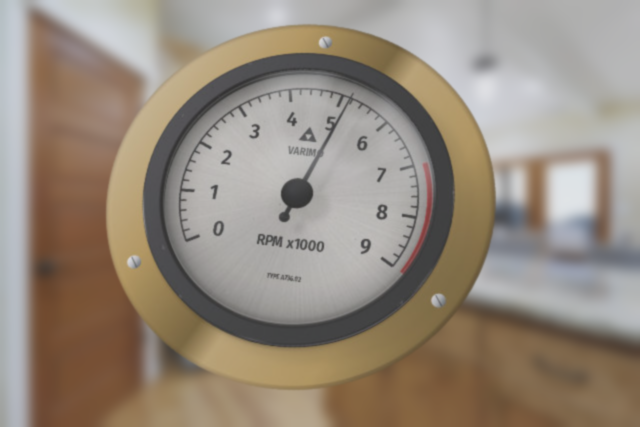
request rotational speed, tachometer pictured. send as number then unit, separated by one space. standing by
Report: 5200 rpm
